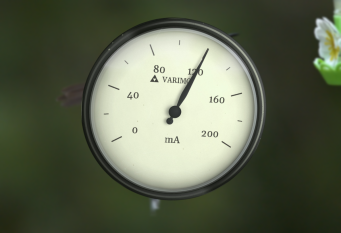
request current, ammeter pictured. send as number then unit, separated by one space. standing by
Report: 120 mA
